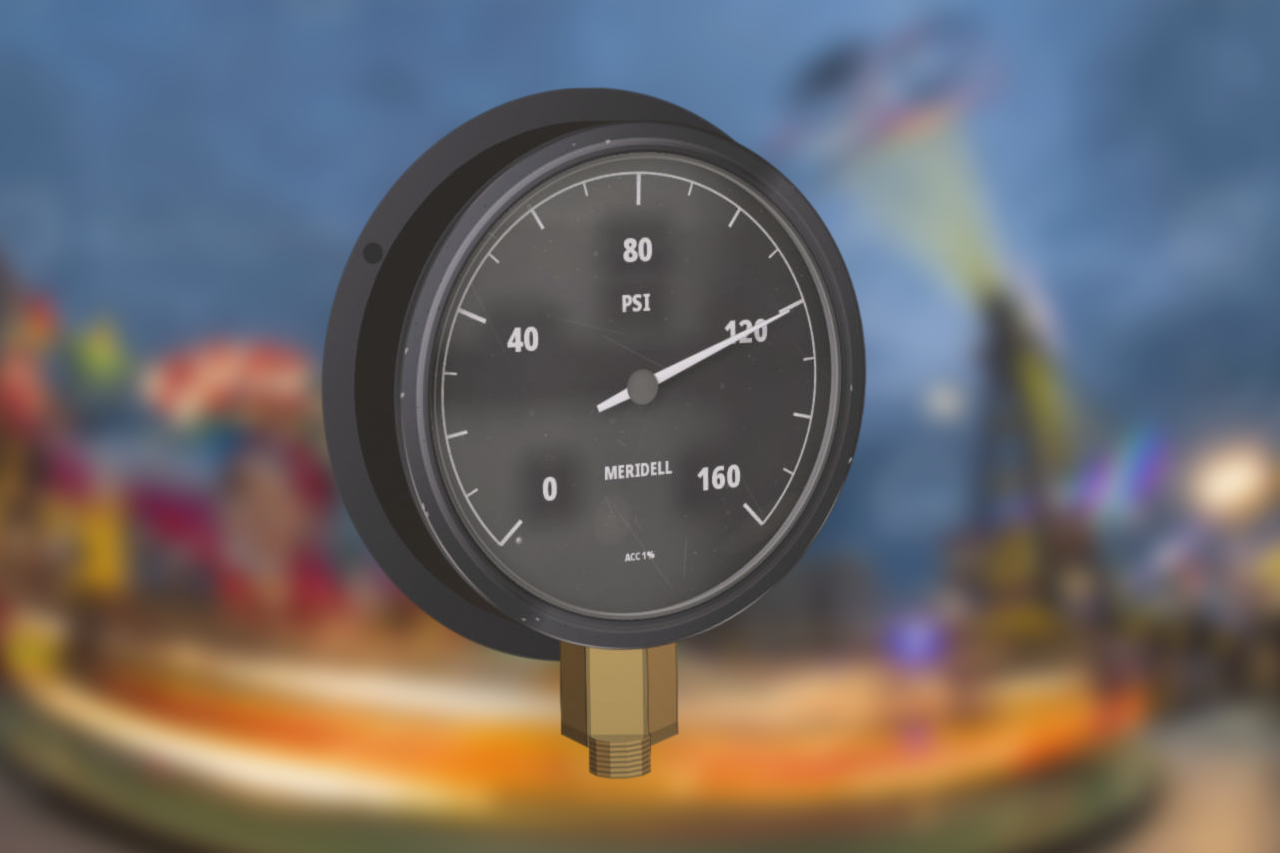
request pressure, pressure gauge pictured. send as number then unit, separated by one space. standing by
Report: 120 psi
